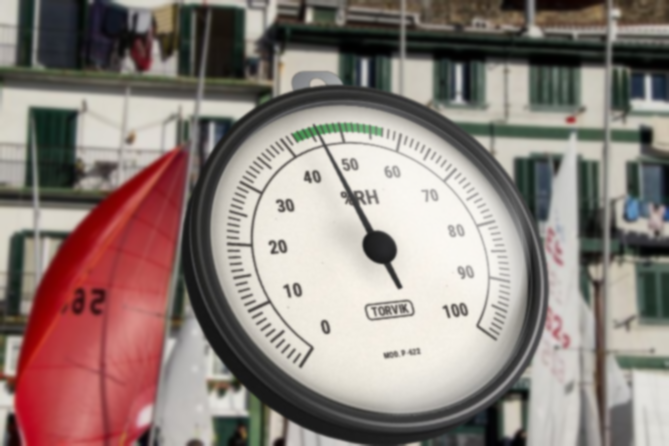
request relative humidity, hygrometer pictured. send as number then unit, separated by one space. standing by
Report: 45 %
